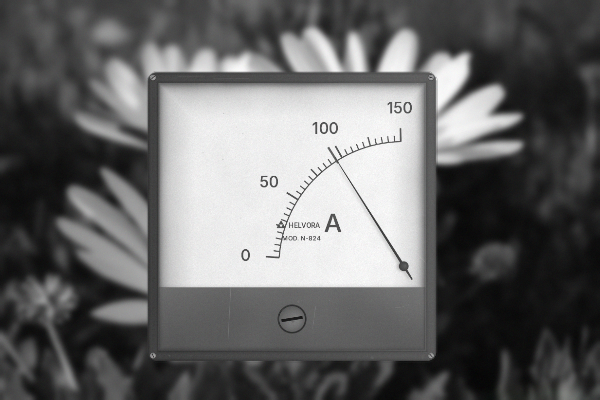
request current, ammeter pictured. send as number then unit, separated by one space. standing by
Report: 95 A
